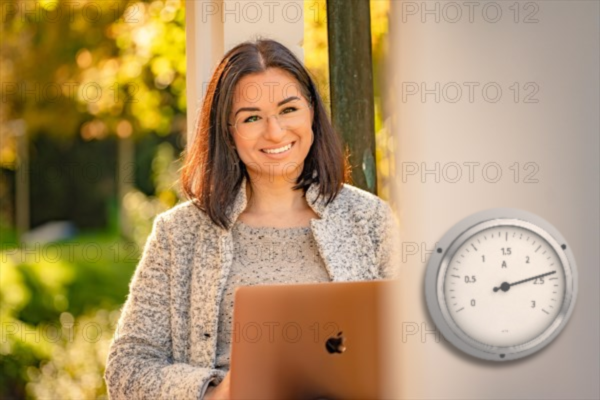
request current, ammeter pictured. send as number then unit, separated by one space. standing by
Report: 2.4 A
